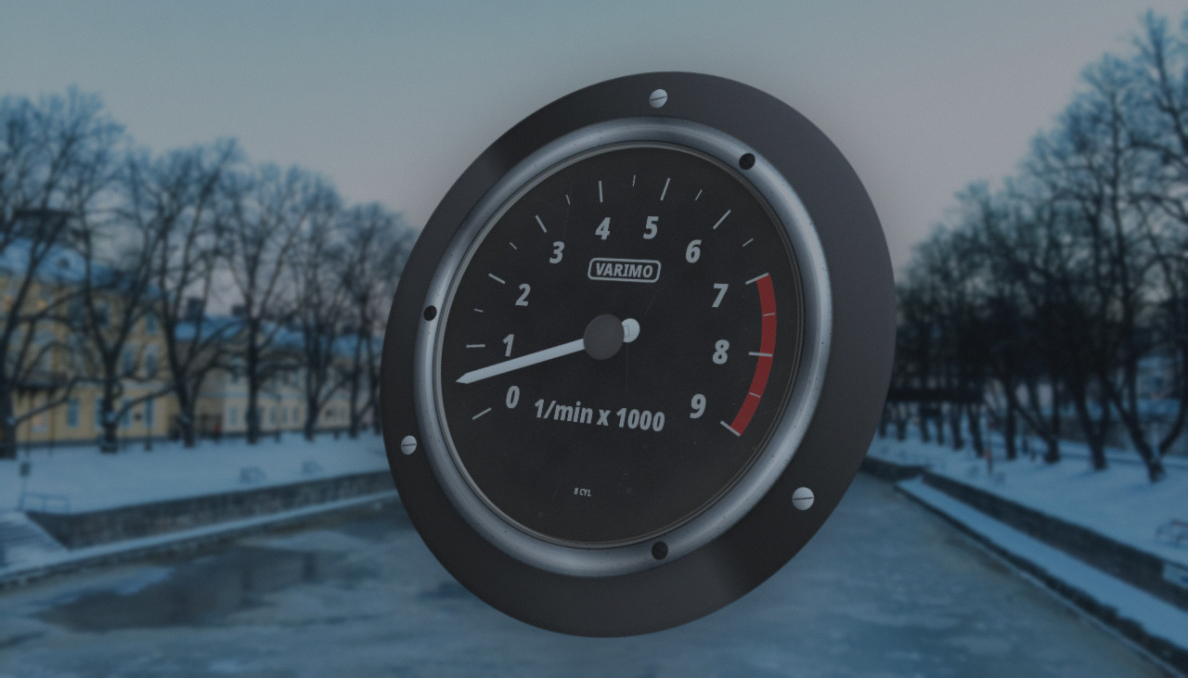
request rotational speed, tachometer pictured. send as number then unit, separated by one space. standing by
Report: 500 rpm
